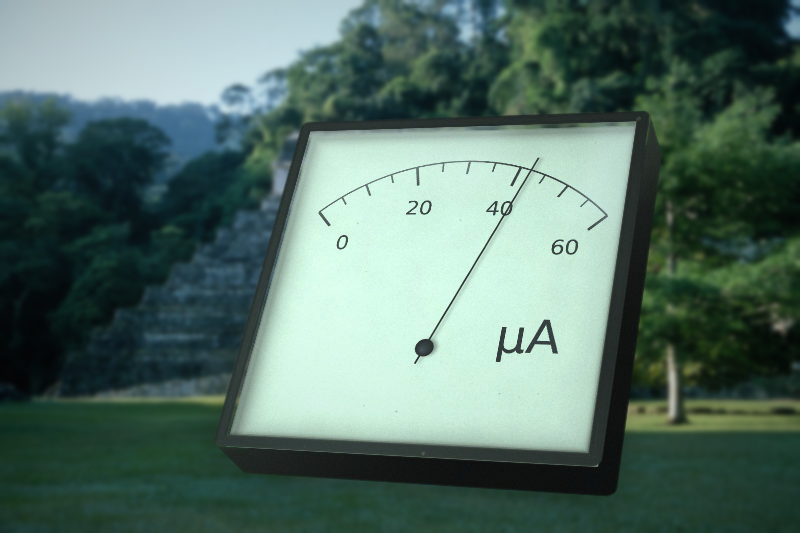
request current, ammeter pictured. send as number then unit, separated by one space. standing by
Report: 42.5 µA
